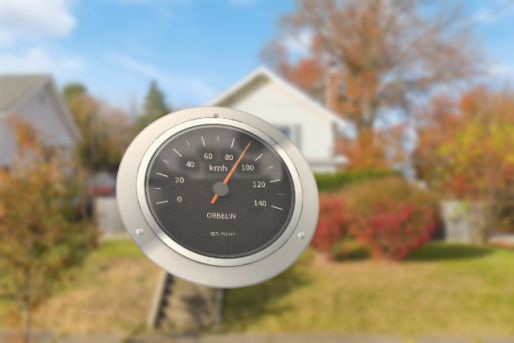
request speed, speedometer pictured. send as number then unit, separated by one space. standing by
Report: 90 km/h
